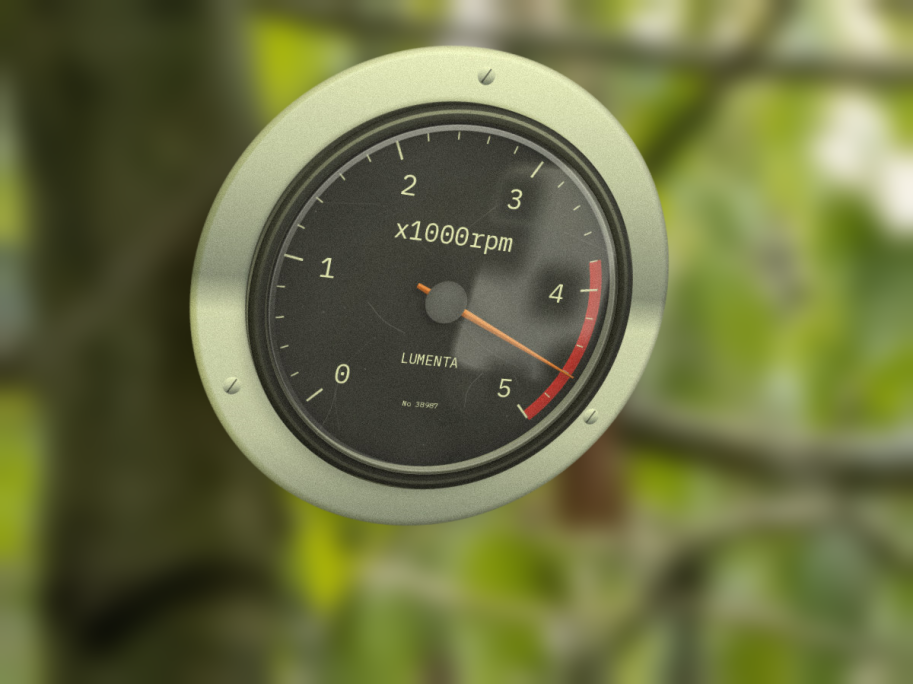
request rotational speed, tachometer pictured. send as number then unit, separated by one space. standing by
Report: 4600 rpm
